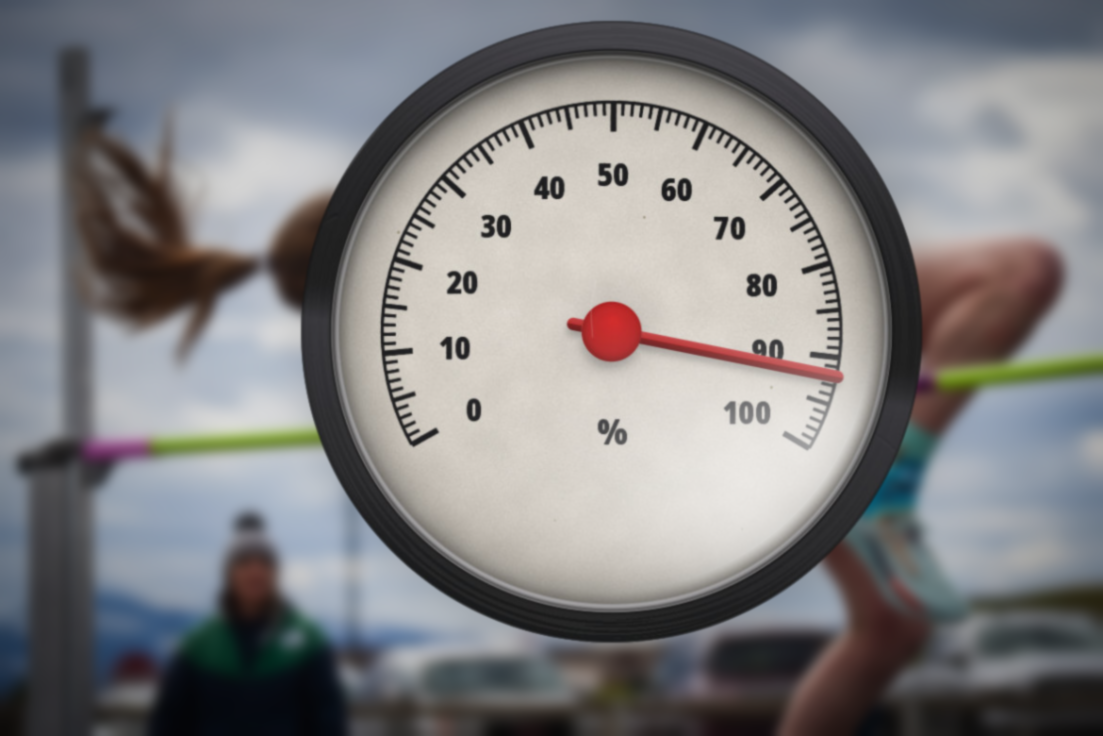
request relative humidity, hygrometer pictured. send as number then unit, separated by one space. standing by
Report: 92 %
